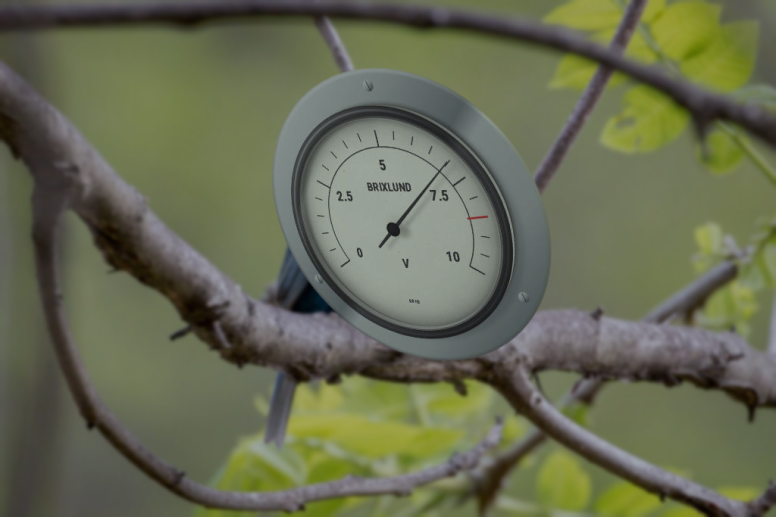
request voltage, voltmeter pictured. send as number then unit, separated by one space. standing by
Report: 7 V
